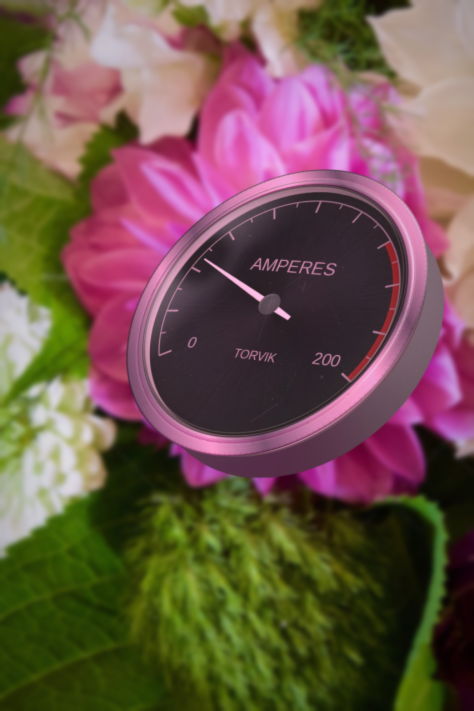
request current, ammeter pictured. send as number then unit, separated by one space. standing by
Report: 45 A
